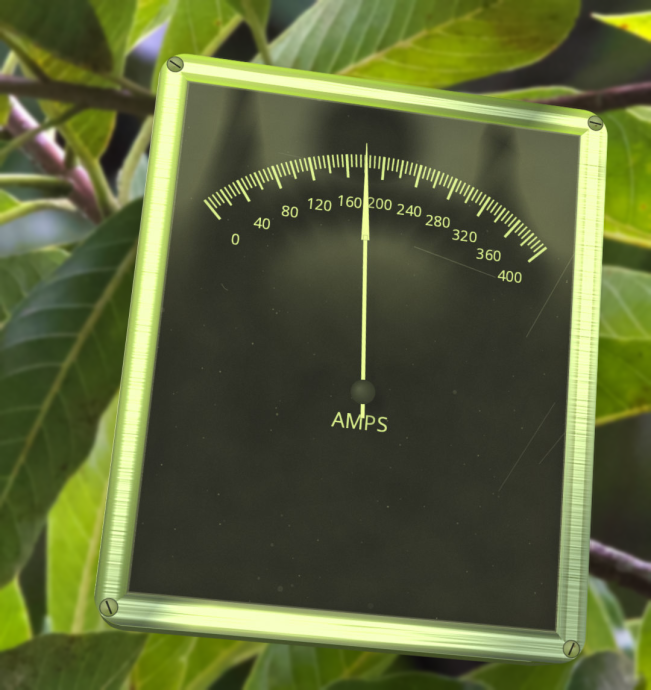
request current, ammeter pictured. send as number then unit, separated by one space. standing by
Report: 180 A
